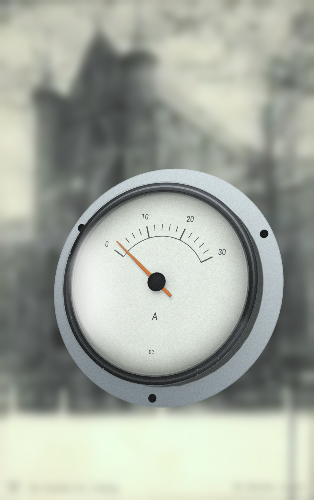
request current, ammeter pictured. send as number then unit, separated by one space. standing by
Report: 2 A
